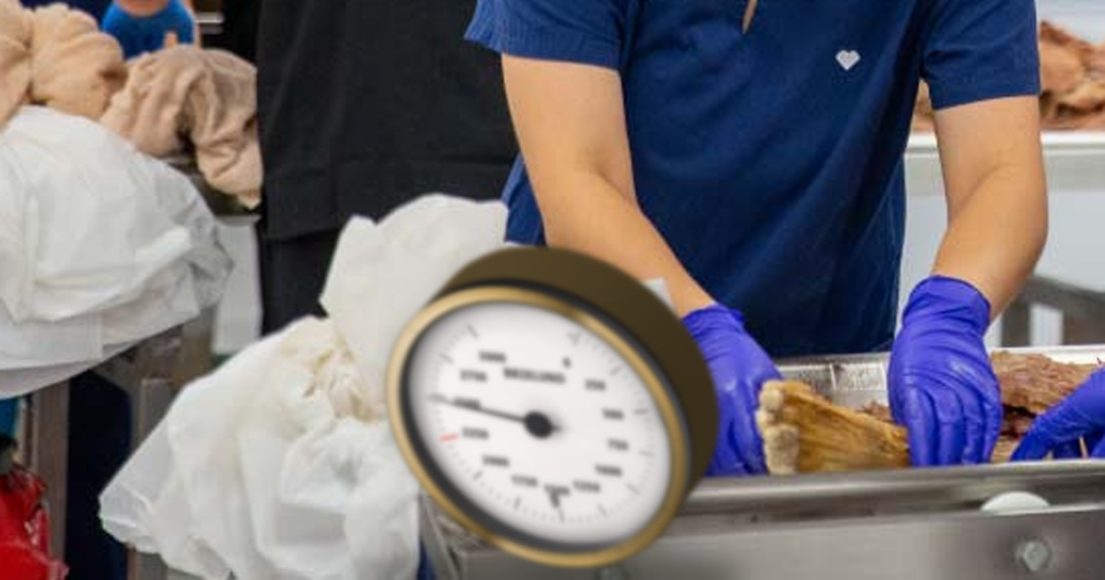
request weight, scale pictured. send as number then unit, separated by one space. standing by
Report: 2500 g
